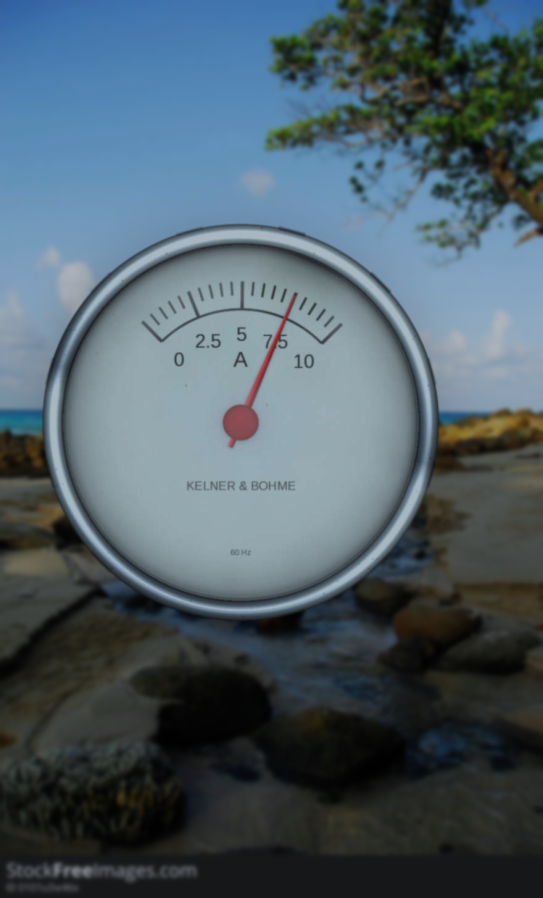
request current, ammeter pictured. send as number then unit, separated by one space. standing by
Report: 7.5 A
